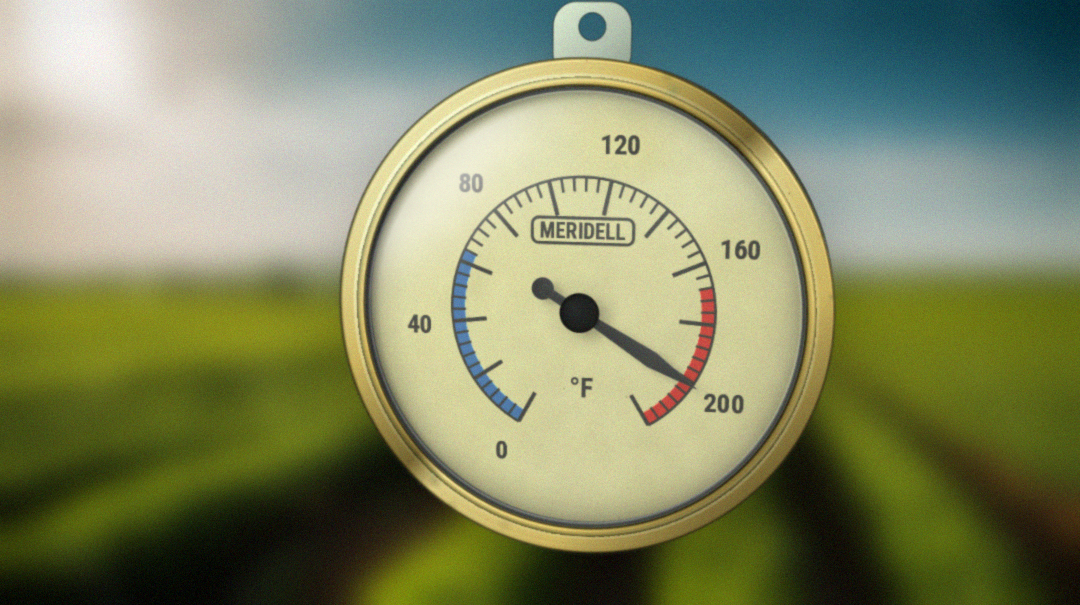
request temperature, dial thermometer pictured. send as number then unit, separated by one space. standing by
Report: 200 °F
